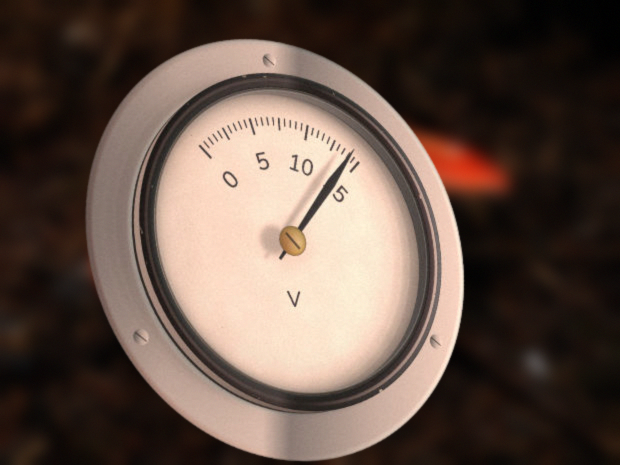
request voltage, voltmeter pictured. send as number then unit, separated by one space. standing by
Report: 14 V
